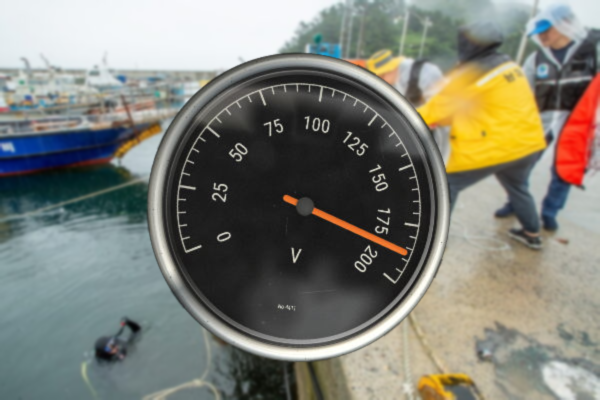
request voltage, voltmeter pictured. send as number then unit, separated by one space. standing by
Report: 187.5 V
